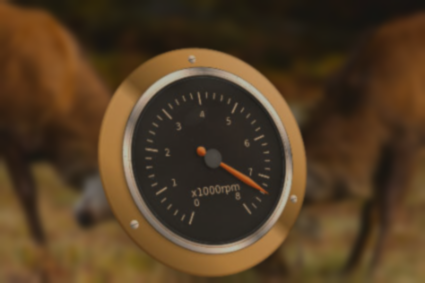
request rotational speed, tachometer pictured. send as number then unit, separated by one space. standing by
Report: 7400 rpm
